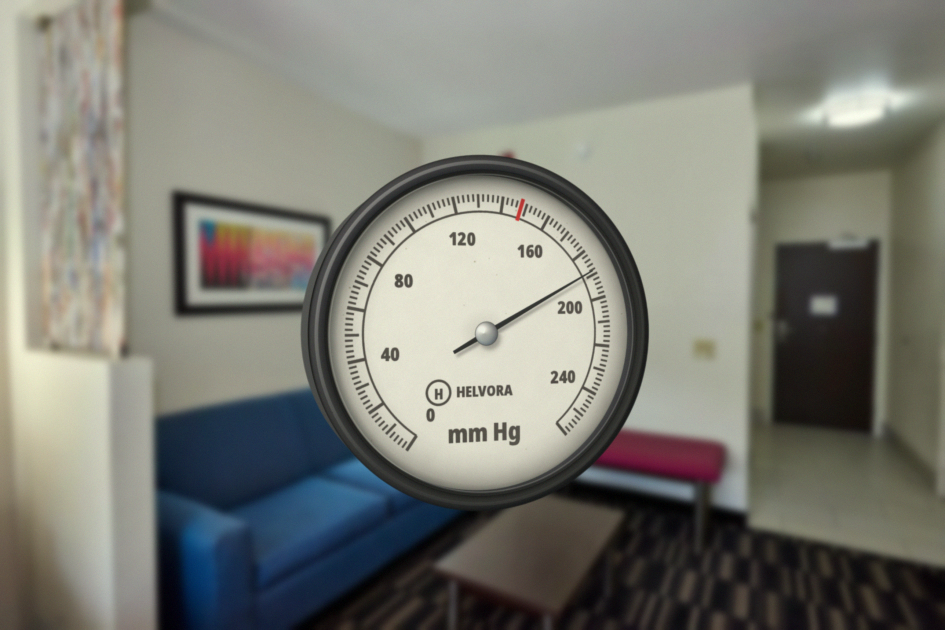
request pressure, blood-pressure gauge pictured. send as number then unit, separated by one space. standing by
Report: 188 mmHg
